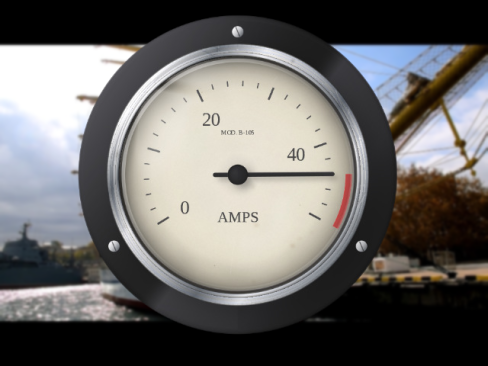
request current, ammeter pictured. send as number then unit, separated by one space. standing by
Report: 44 A
